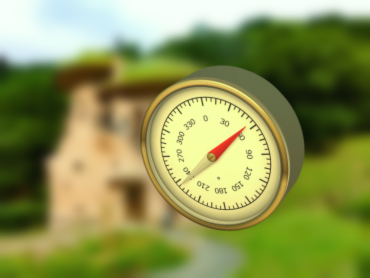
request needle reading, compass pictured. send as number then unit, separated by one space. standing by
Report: 55 °
